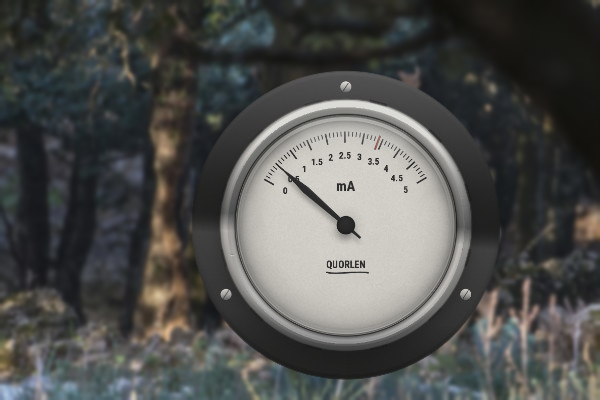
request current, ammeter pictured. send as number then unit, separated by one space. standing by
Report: 0.5 mA
